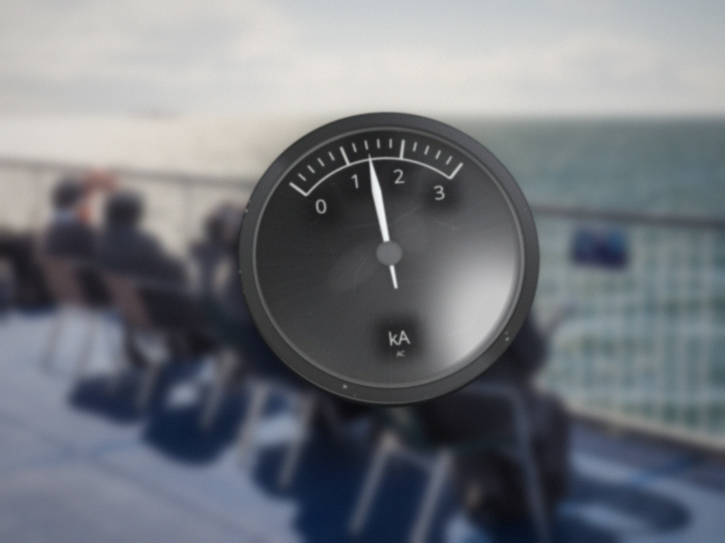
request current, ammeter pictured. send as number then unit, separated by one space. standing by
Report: 1.4 kA
